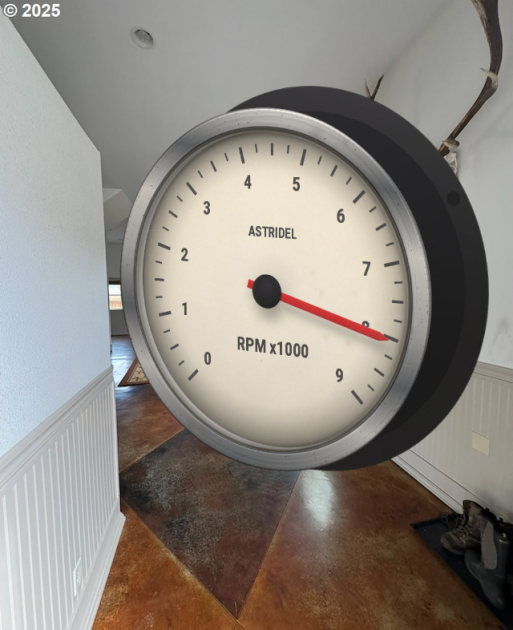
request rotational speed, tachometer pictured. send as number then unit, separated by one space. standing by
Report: 8000 rpm
